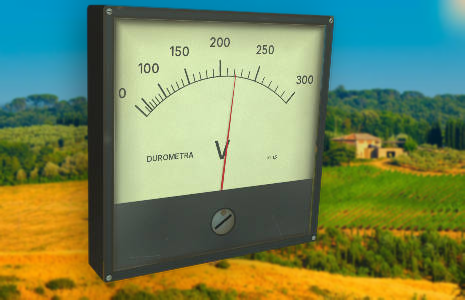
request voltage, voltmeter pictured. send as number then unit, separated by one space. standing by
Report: 220 V
